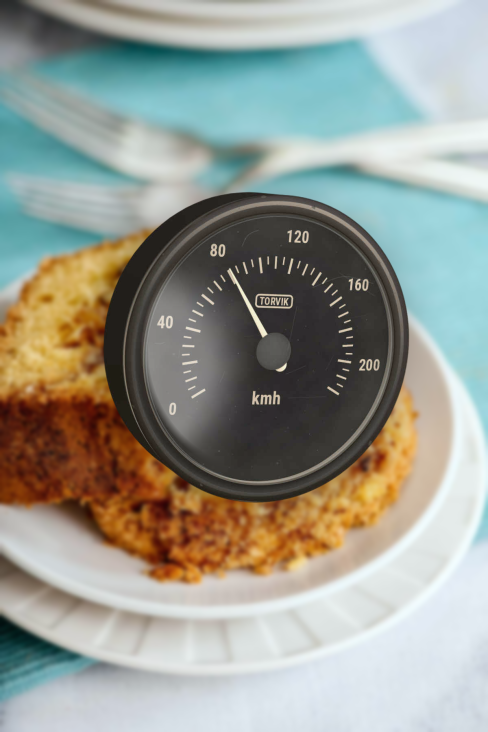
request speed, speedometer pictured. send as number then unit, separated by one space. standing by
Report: 80 km/h
